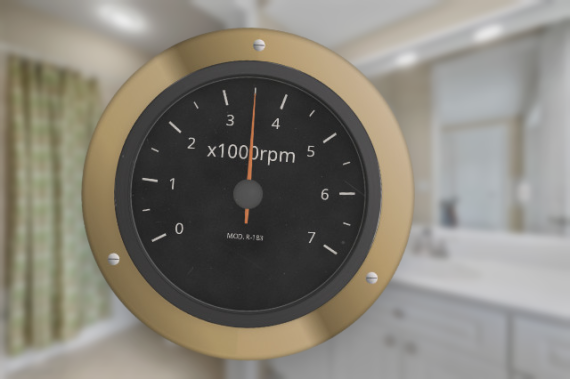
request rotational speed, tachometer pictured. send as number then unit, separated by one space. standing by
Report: 3500 rpm
